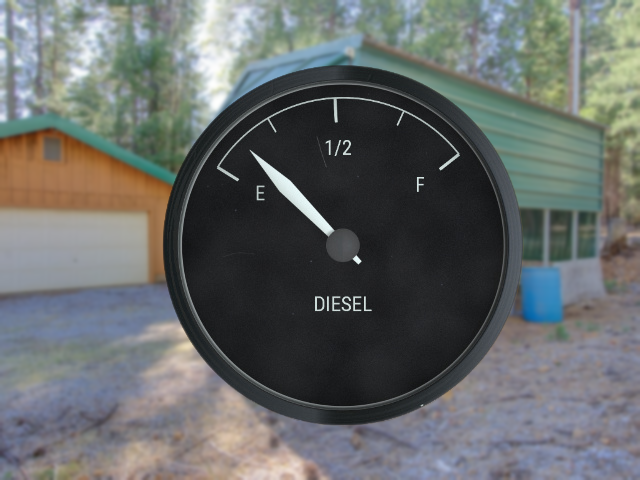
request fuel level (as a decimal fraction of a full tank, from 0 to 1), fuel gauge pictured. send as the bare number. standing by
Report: 0.125
